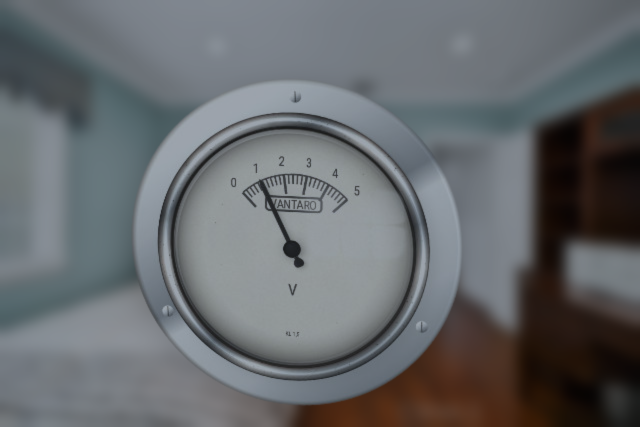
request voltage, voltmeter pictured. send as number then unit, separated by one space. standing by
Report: 1 V
